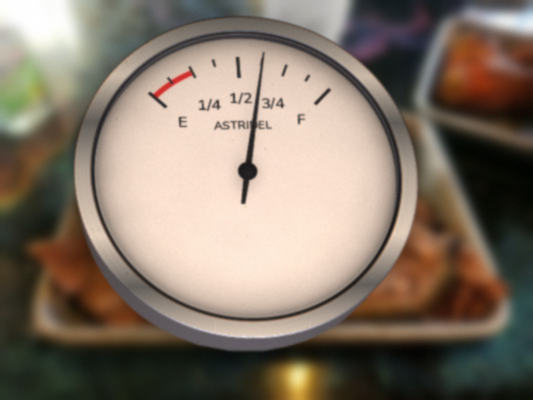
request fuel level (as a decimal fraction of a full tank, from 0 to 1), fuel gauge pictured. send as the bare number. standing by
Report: 0.625
